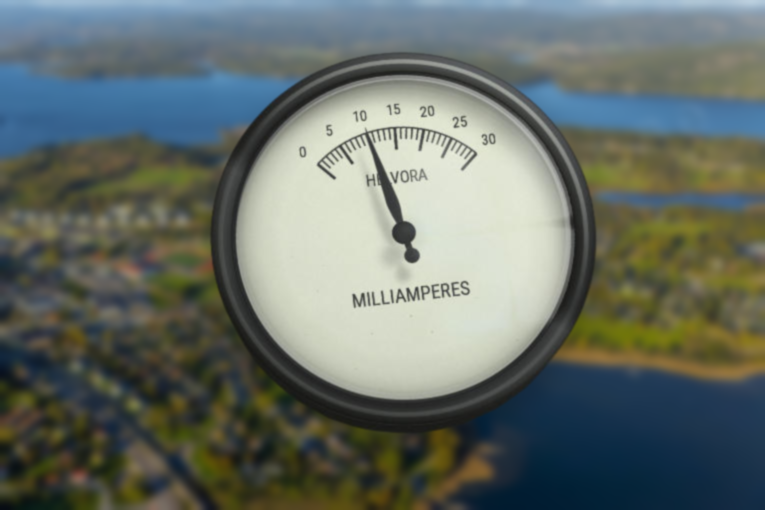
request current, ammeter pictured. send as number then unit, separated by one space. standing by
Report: 10 mA
